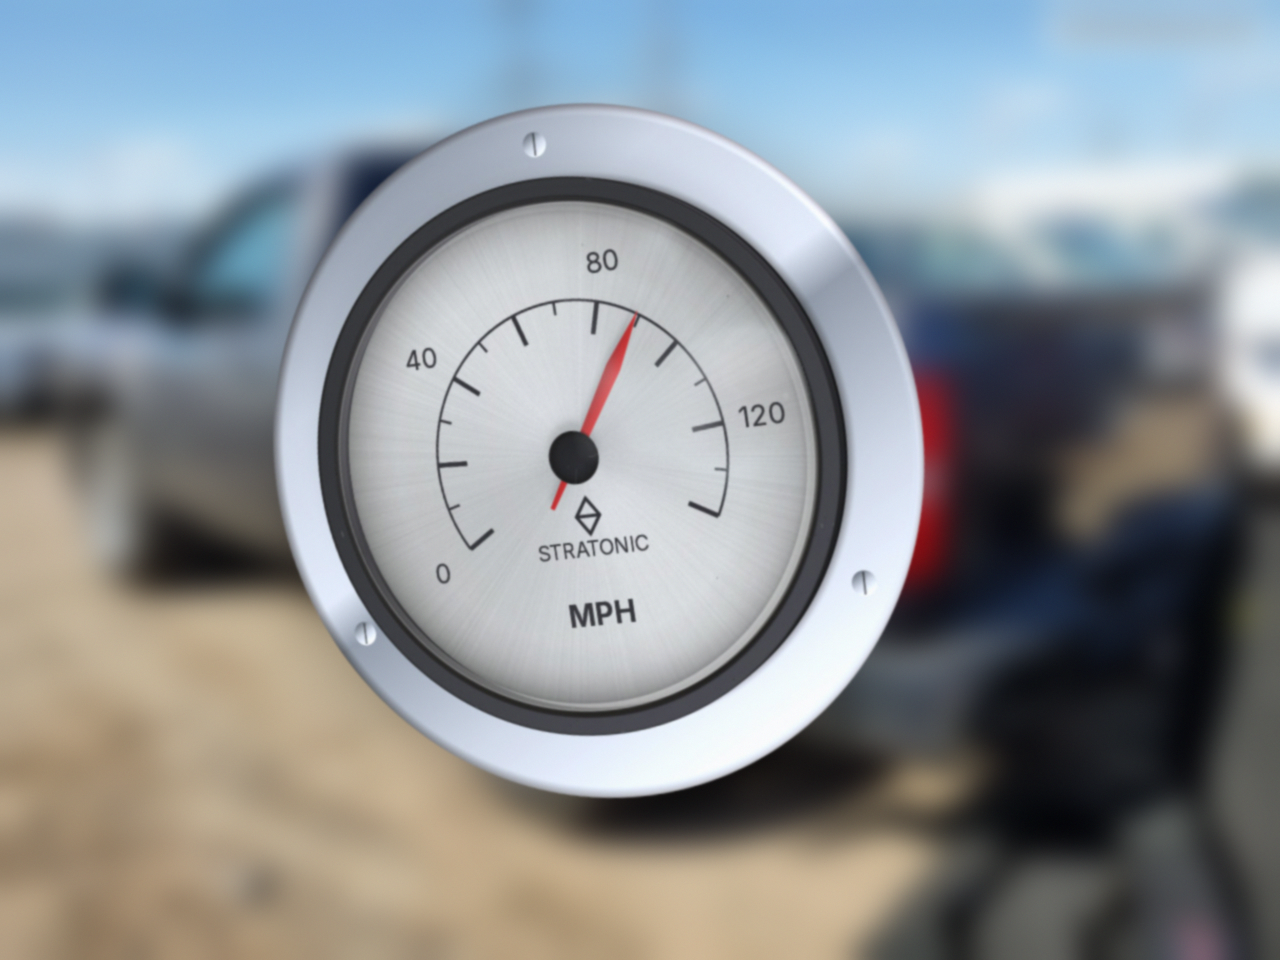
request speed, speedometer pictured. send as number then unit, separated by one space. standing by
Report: 90 mph
